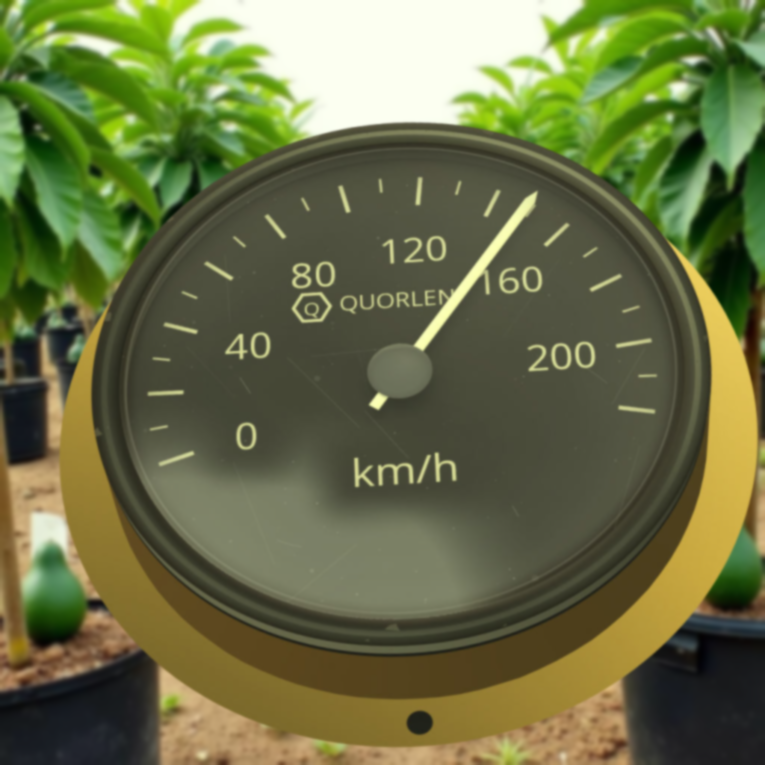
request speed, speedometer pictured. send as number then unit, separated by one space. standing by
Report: 150 km/h
